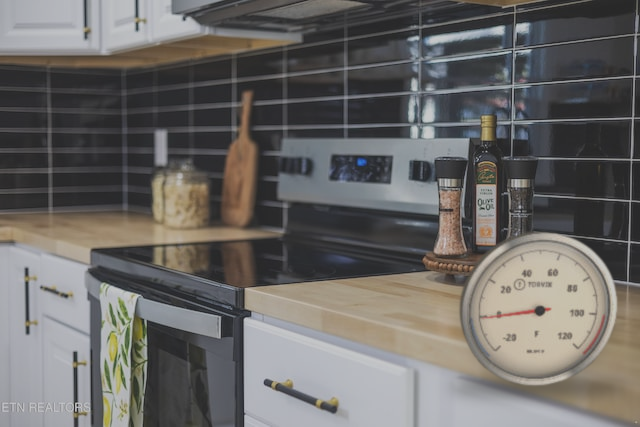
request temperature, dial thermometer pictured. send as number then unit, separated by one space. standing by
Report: 0 °F
